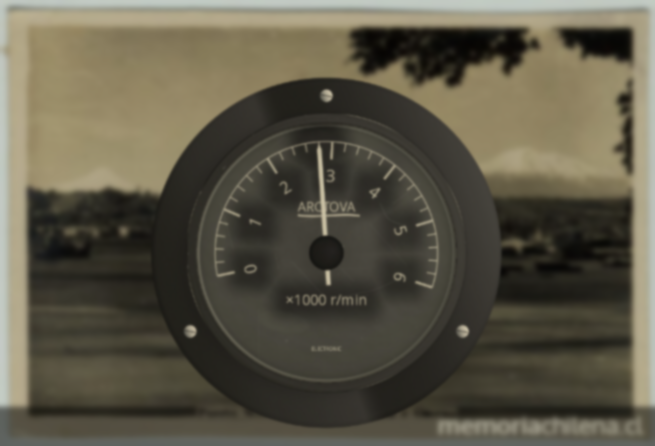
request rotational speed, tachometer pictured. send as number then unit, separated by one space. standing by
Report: 2800 rpm
